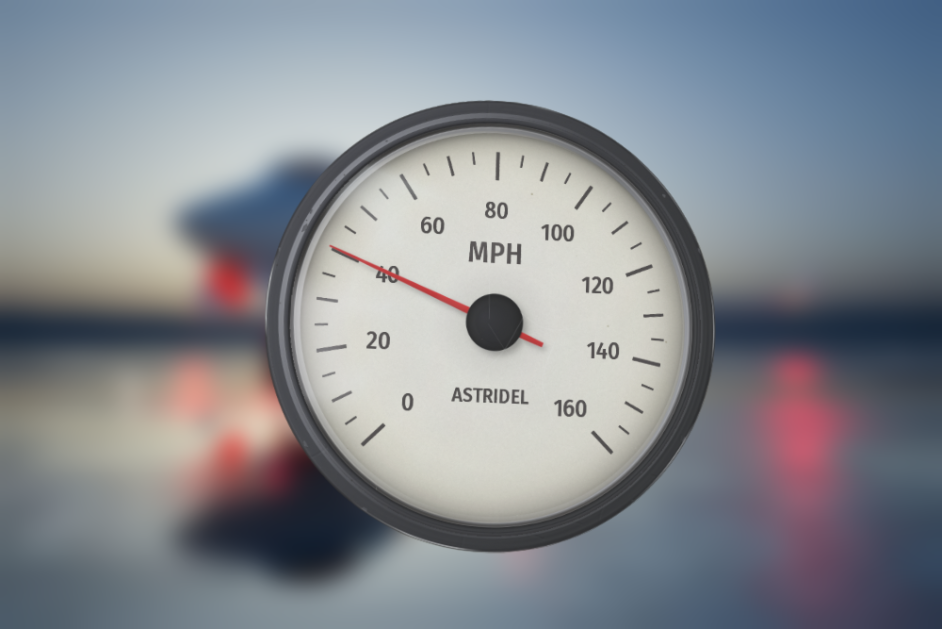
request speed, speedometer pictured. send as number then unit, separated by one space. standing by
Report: 40 mph
